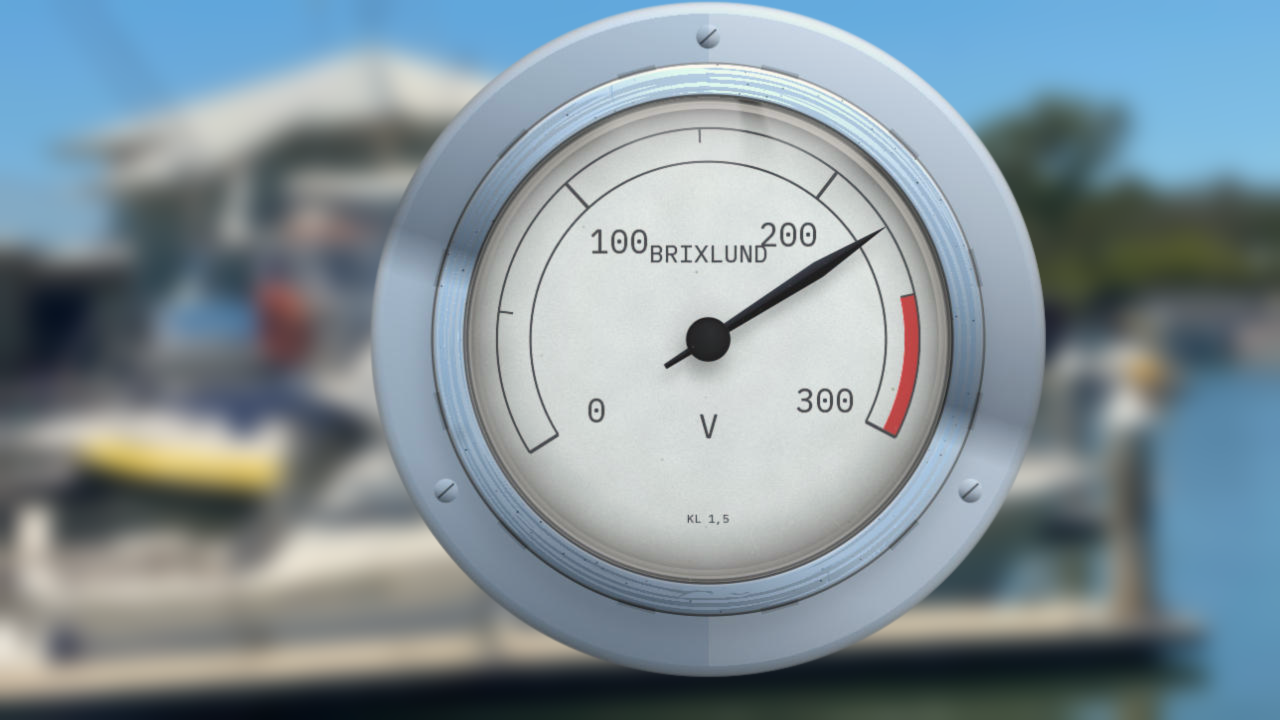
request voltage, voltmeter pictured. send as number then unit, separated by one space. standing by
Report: 225 V
